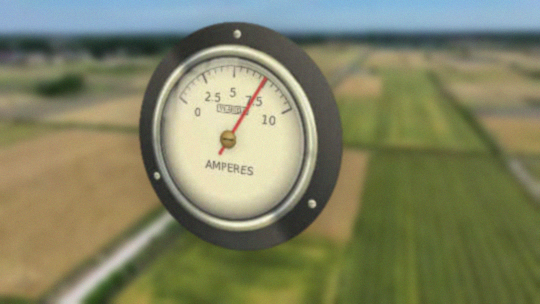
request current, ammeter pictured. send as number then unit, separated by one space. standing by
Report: 7.5 A
